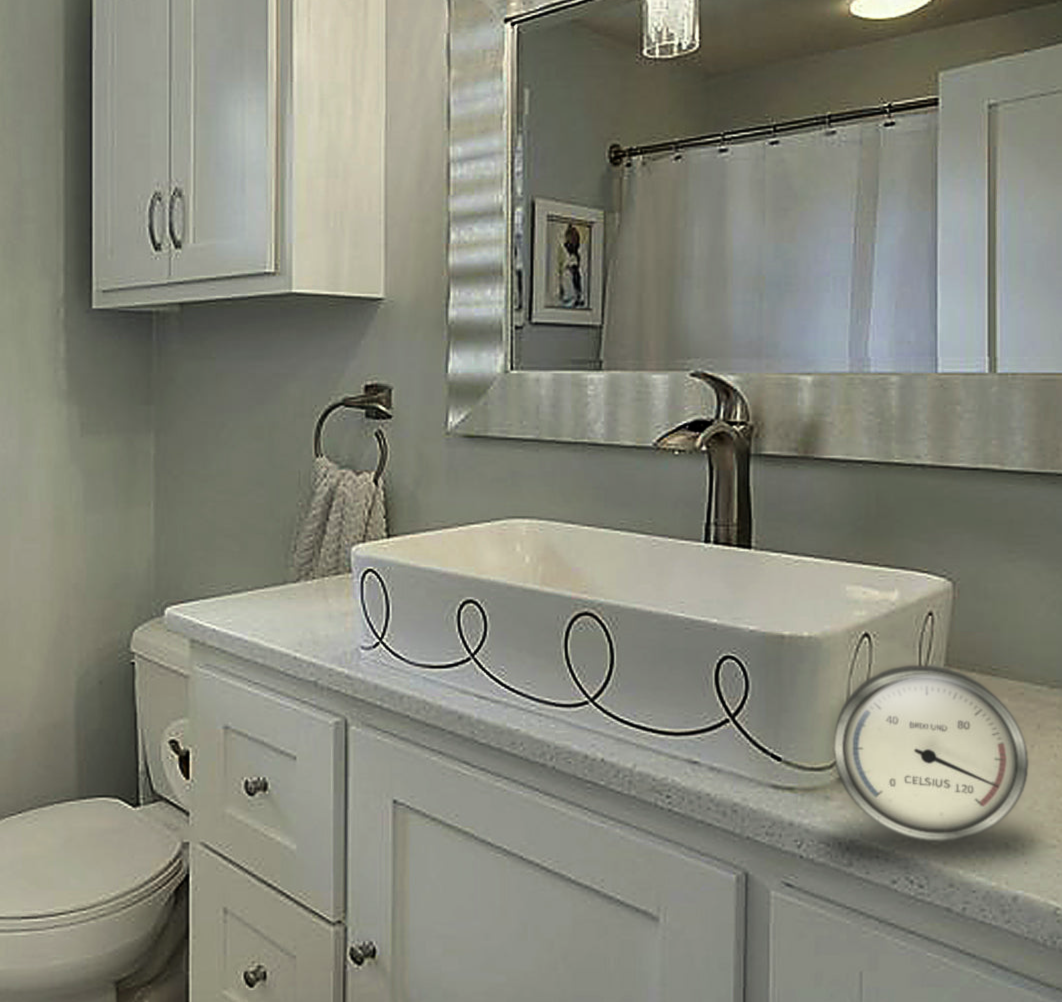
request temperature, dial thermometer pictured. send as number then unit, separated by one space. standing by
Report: 110 °C
